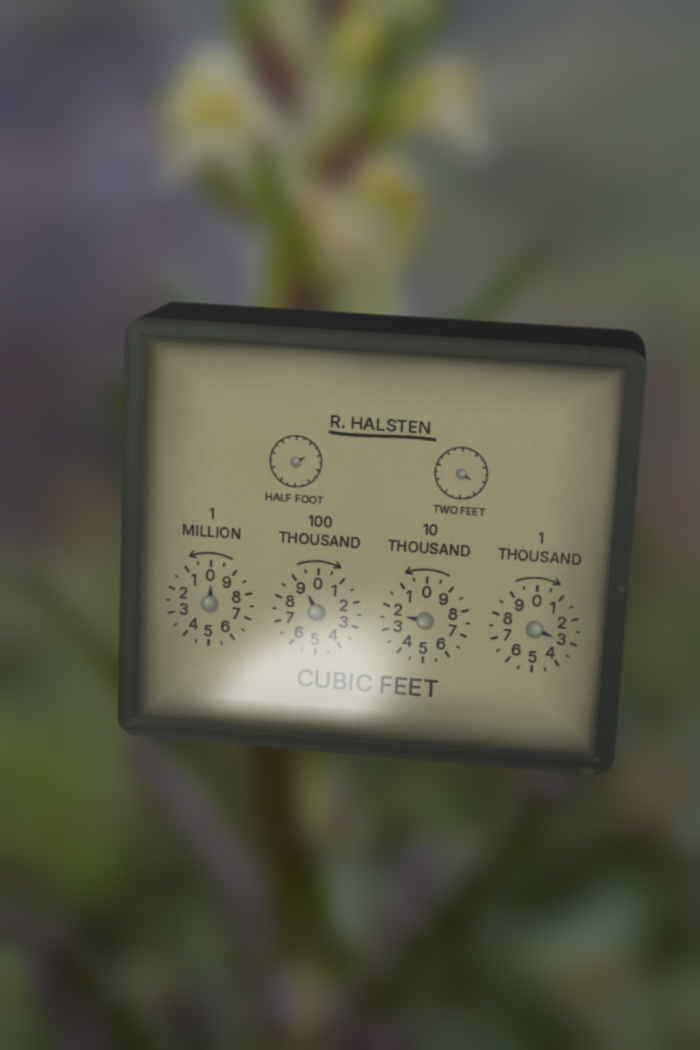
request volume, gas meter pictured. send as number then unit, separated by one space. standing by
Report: 992300 ft³
